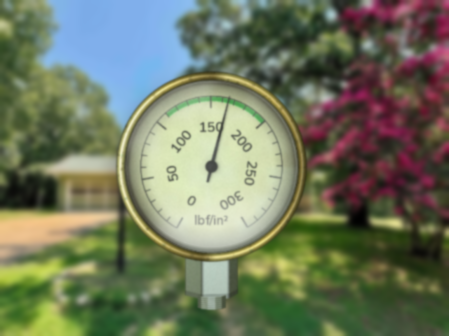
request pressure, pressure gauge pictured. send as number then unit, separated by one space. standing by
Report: 165 psi
